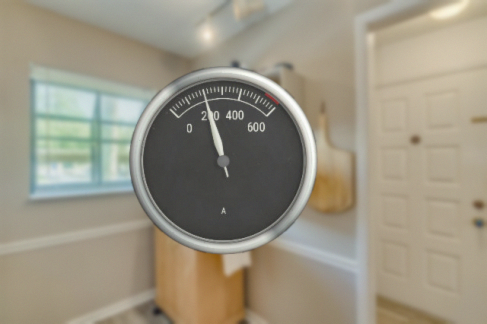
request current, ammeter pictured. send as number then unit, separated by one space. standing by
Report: 200 A
